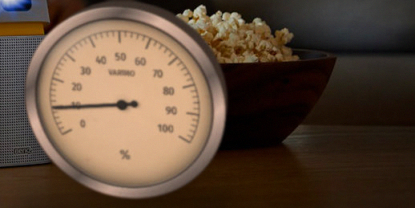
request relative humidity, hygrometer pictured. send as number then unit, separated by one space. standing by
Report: 10 %
